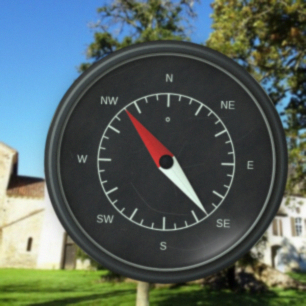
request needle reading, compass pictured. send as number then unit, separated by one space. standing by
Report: 320 °
